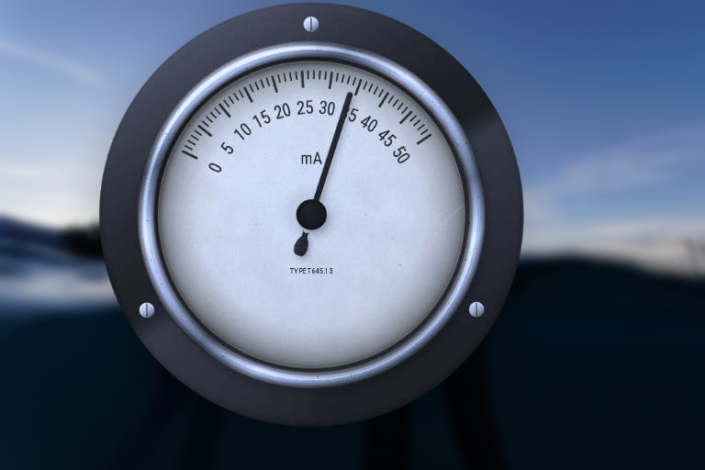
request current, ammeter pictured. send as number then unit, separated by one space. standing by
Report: 34 mA
